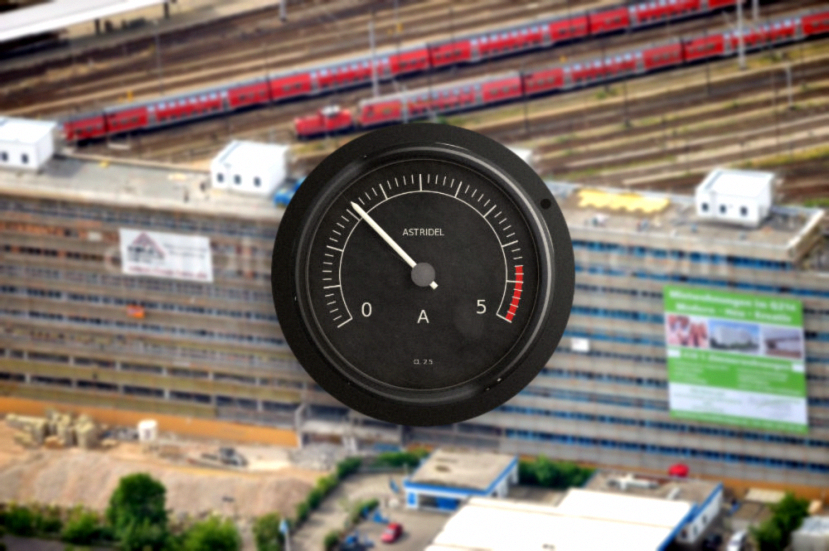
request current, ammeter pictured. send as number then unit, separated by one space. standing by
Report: 1.6 A
